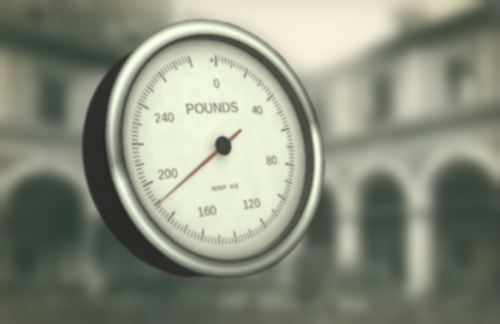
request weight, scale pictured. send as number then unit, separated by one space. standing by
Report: 190 lb
